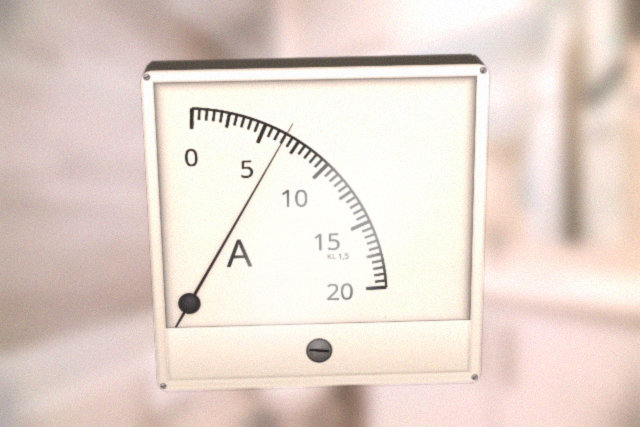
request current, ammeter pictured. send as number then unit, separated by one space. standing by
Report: 6.5 A
